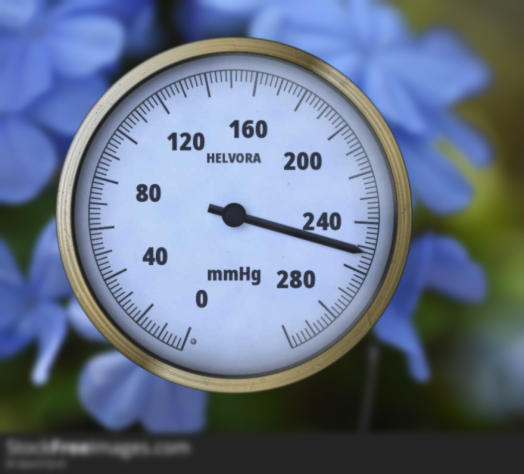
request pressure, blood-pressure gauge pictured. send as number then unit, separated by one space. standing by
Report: 252 mmHg
